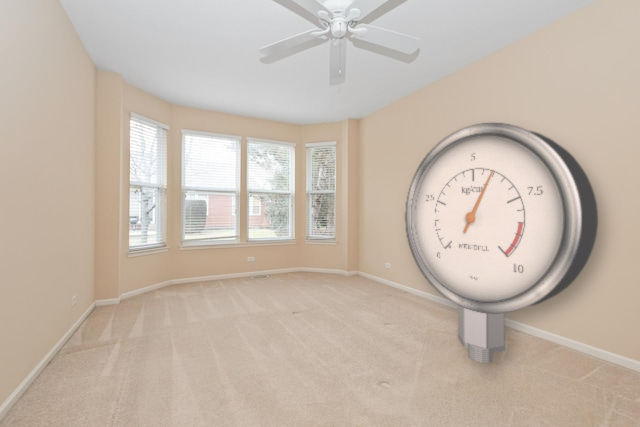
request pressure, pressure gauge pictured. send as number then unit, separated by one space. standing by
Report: 6 kg/cm²
